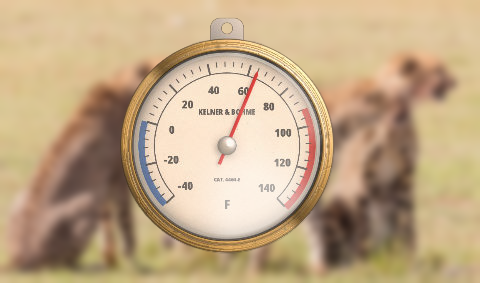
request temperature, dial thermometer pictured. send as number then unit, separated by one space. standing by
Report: 64 °F
